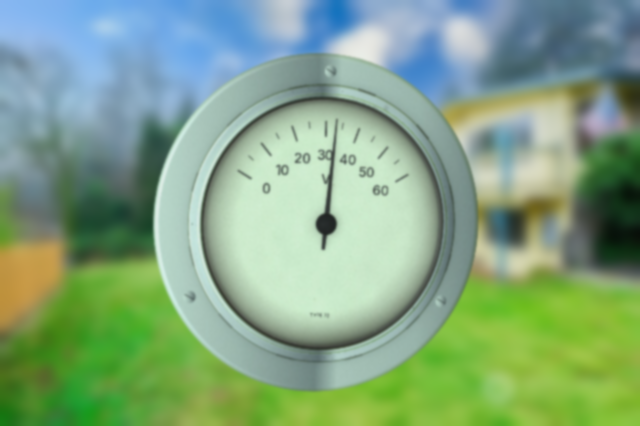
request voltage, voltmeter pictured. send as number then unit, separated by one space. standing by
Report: 32.5 V
